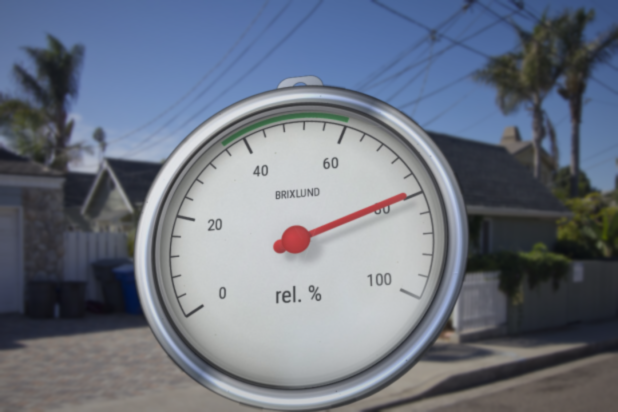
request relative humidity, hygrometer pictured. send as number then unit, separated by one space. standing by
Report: 80 %
